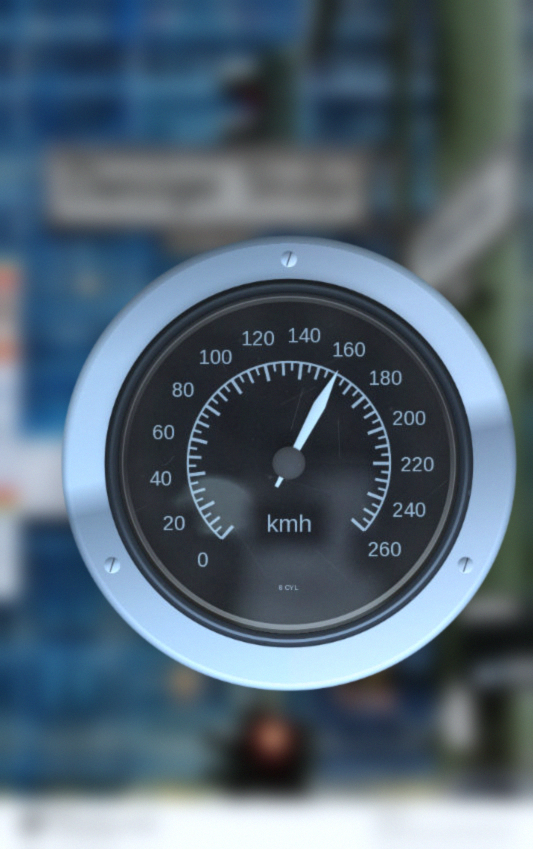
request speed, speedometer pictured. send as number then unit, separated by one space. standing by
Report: 160 km/h
